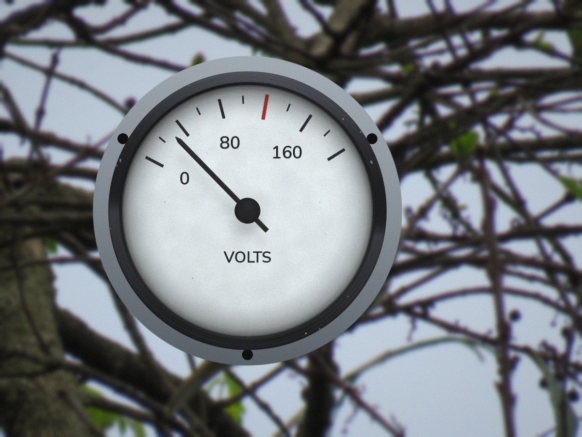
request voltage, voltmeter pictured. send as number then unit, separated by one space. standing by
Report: 30 V
